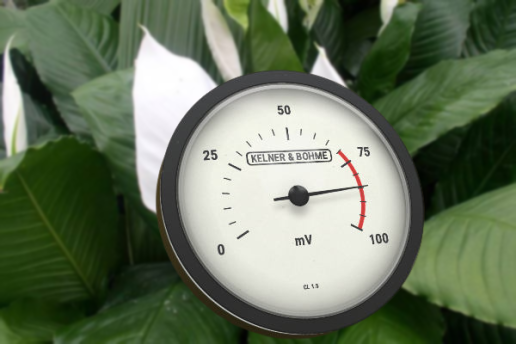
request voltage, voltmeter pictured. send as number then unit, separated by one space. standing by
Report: 85 mV
